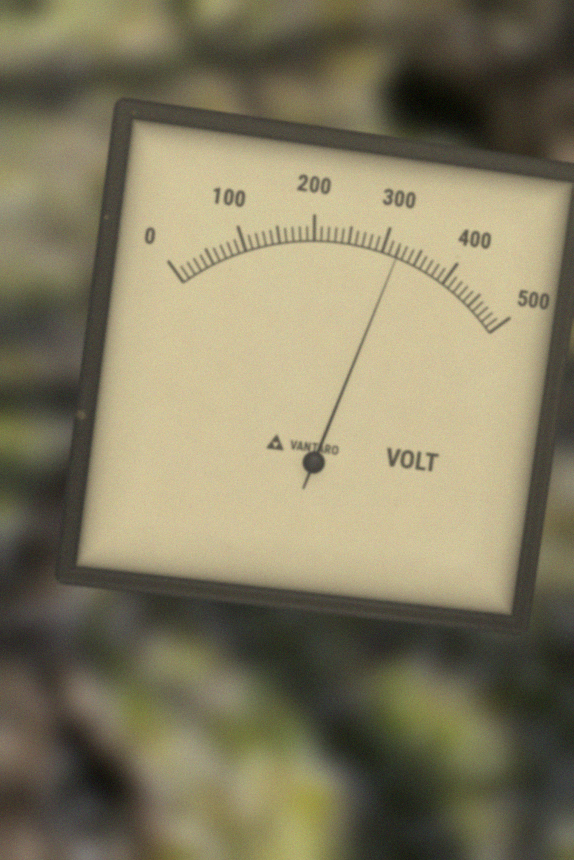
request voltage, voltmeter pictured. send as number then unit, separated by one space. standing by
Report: 320 V
